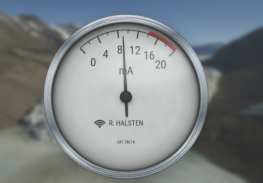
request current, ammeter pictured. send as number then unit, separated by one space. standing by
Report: 9 mA
